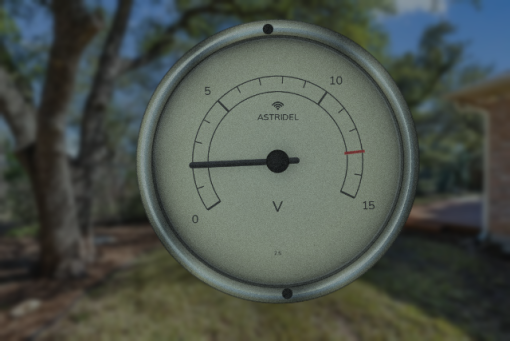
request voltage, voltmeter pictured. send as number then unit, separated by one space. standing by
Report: 2 V
